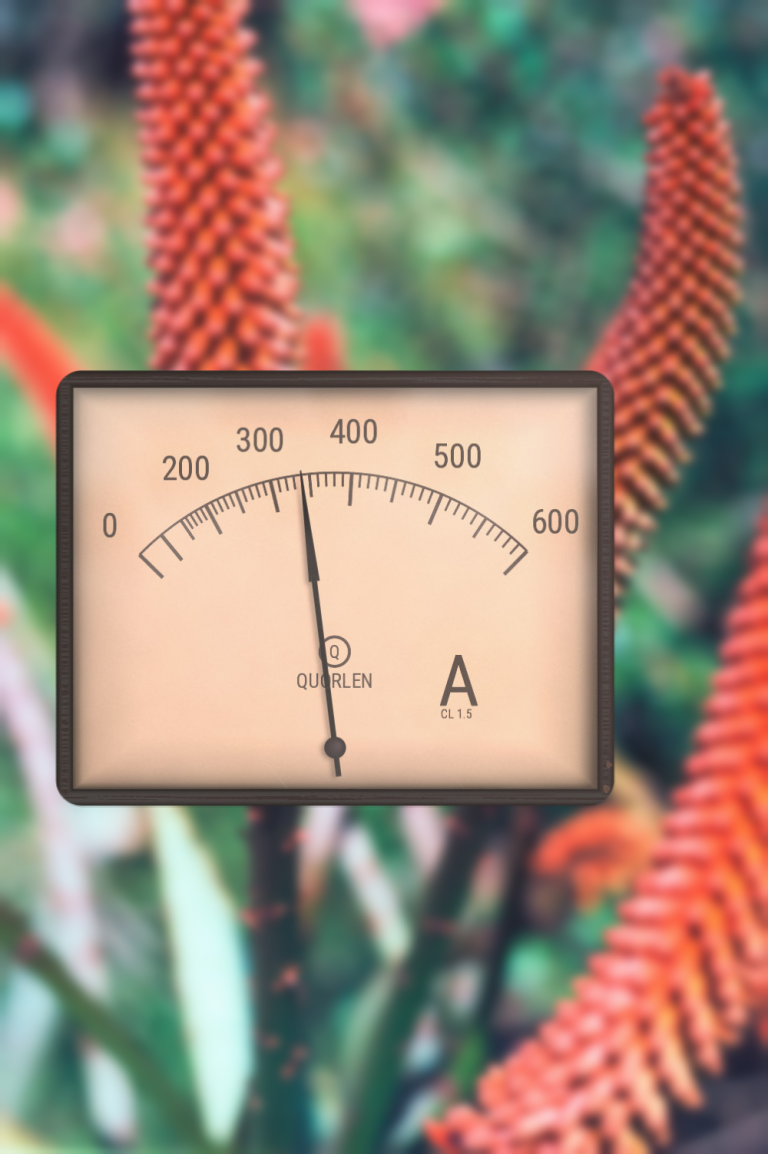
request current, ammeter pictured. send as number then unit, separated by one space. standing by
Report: 340 A
